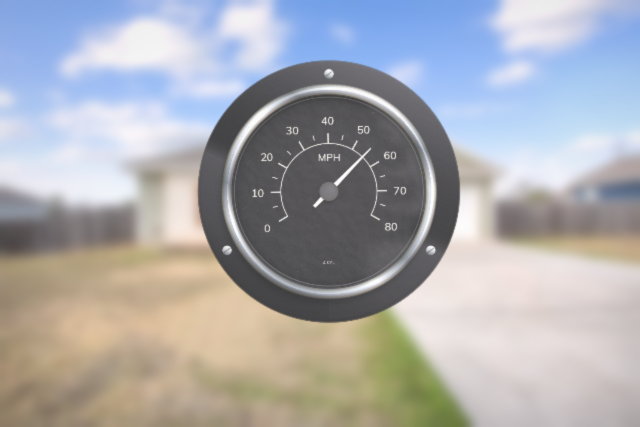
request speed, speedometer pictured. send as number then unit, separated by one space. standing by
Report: 55 mph
